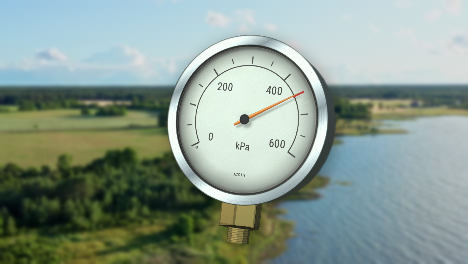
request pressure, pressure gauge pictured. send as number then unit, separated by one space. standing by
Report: 450 kPa
